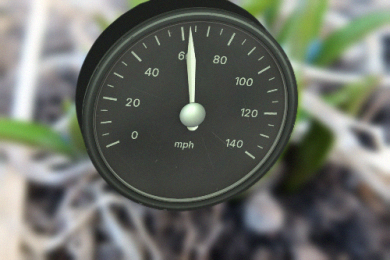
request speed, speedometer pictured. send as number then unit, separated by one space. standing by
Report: 62.5 mph
